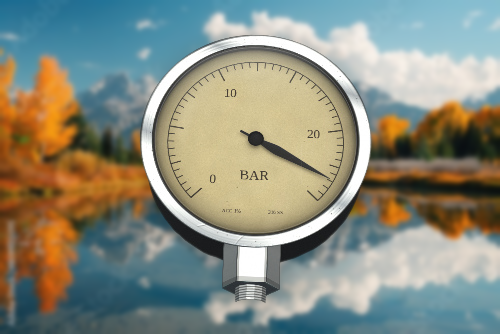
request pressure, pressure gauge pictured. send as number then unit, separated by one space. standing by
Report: 23.5 bar
